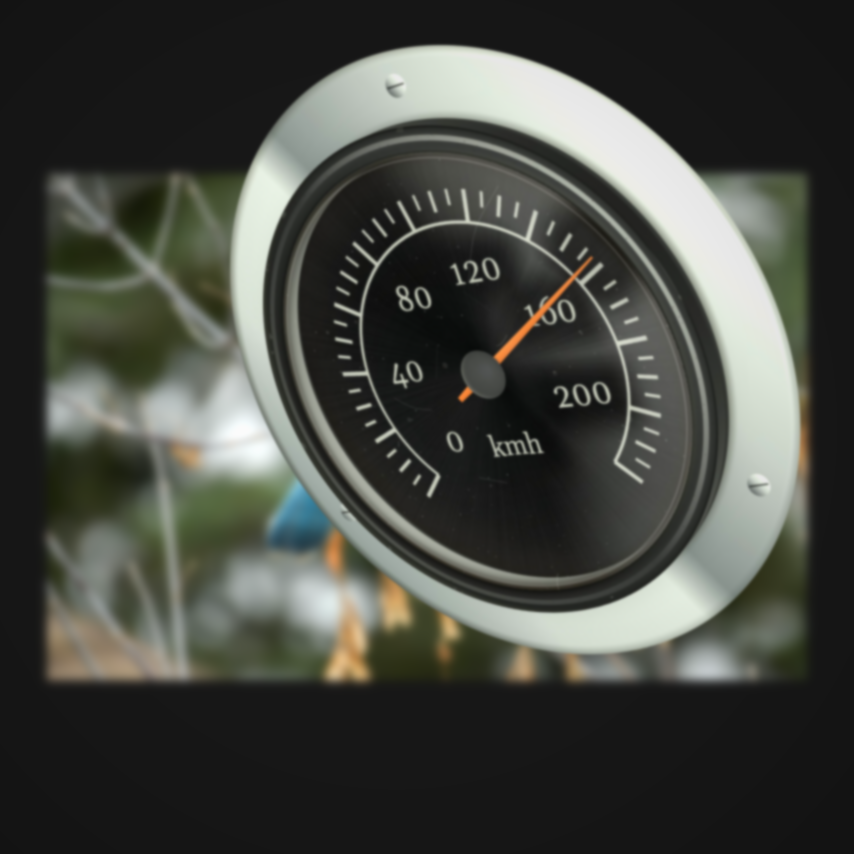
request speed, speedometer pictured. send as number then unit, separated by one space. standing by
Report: 157.5 km/h
